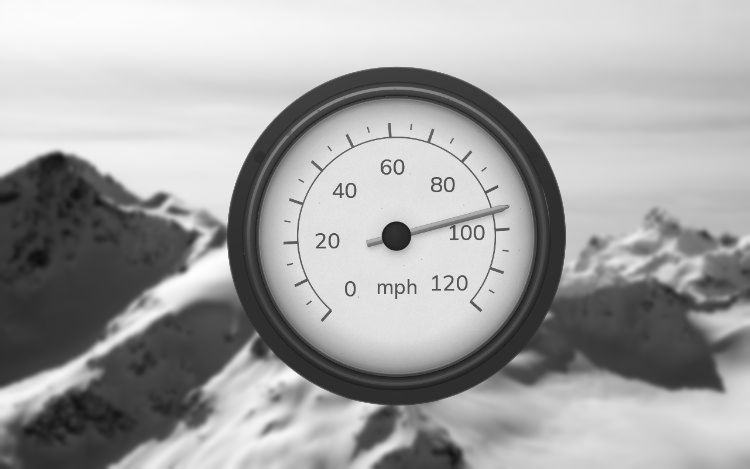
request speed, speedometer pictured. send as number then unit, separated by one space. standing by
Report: 95 mph
